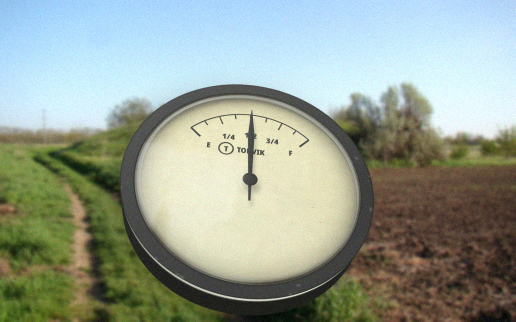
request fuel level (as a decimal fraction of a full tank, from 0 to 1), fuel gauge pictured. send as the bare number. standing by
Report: 0.5
